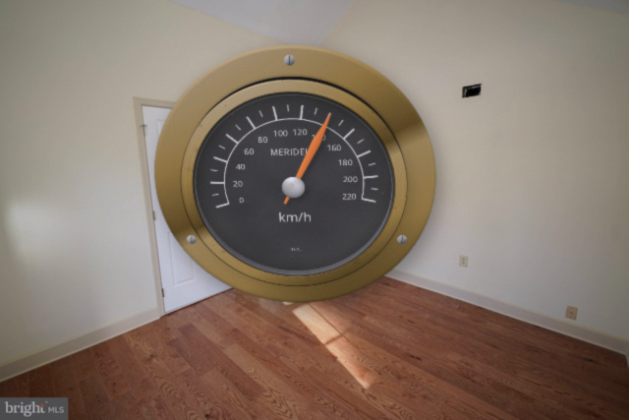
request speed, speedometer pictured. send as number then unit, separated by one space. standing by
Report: 140 km/h
